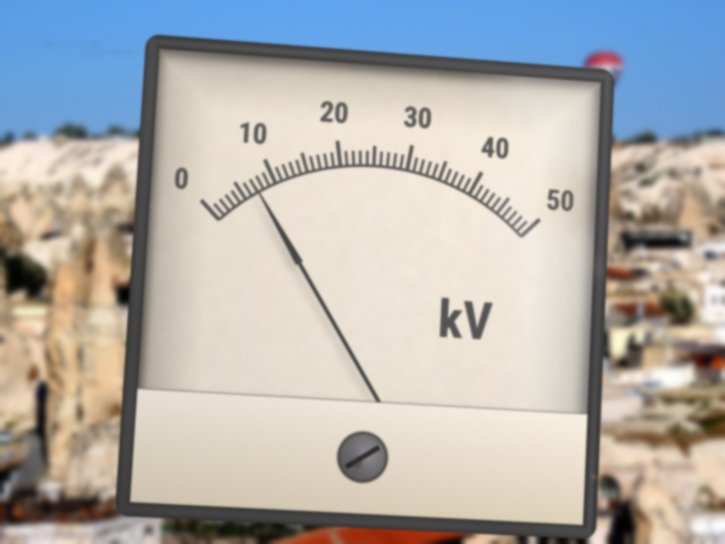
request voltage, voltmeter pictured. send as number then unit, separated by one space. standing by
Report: 7 kV
